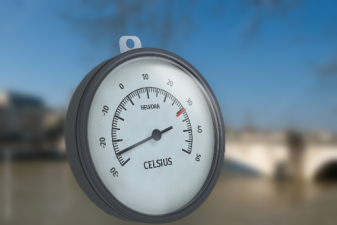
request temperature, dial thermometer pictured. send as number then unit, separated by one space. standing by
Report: -25 °C
